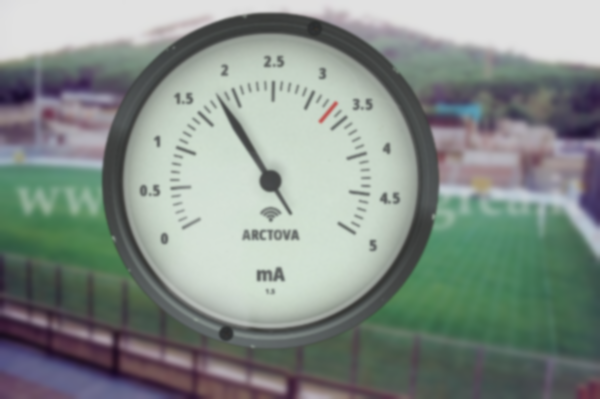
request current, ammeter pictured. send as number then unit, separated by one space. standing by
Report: 1.8 mA
